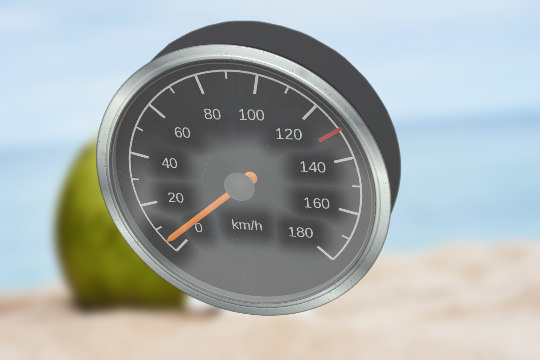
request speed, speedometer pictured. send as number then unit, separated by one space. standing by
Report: 5 km/h
